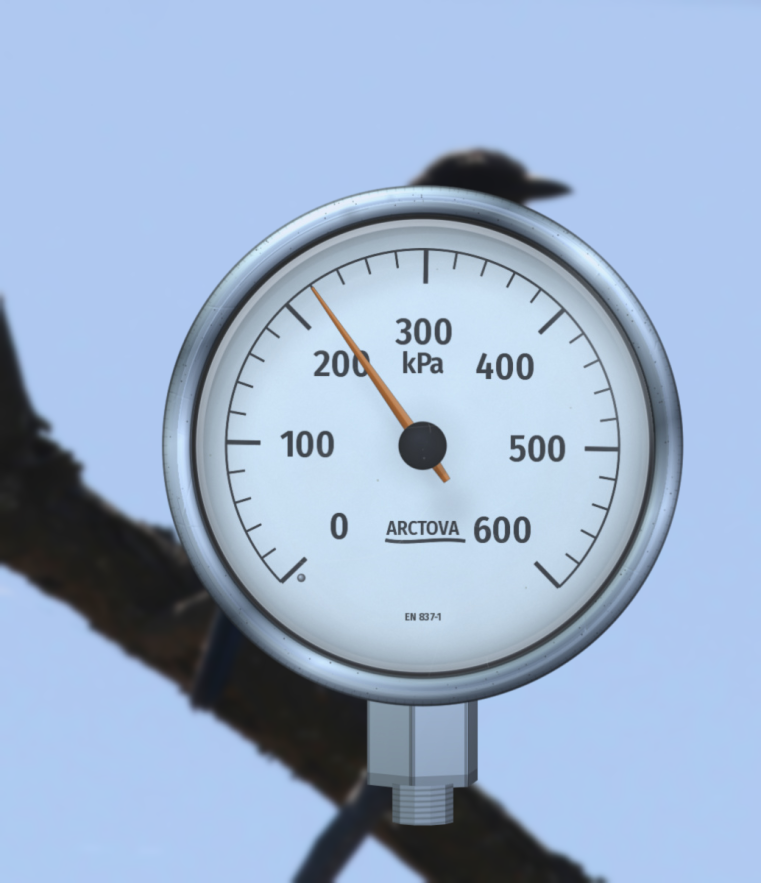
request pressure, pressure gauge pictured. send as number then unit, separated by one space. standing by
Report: 220 kPa
